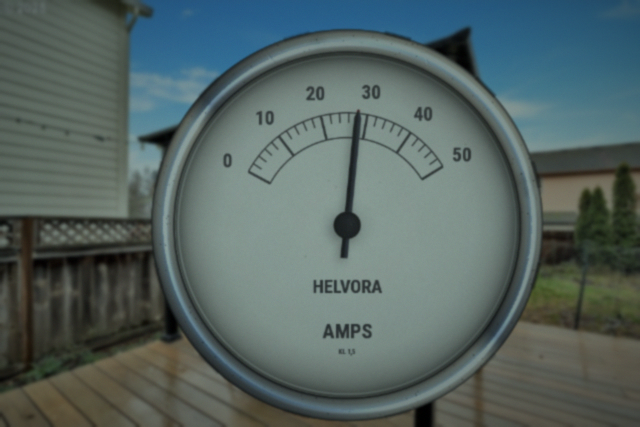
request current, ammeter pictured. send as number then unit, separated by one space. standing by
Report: 28 A
